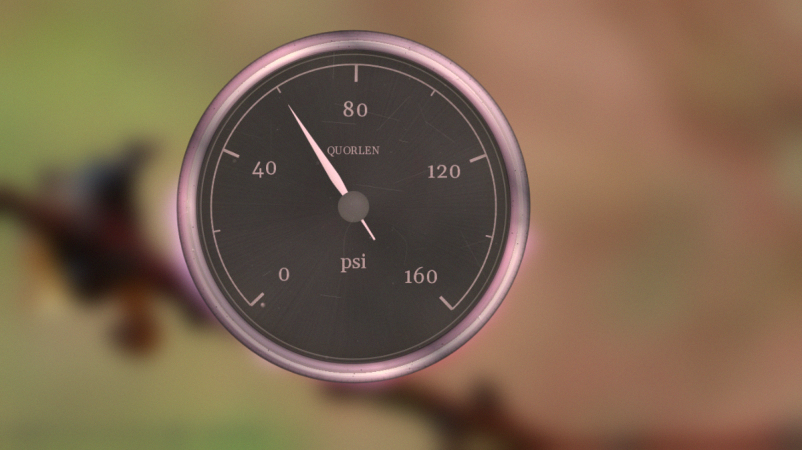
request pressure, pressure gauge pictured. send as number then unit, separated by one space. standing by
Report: 60 psi
